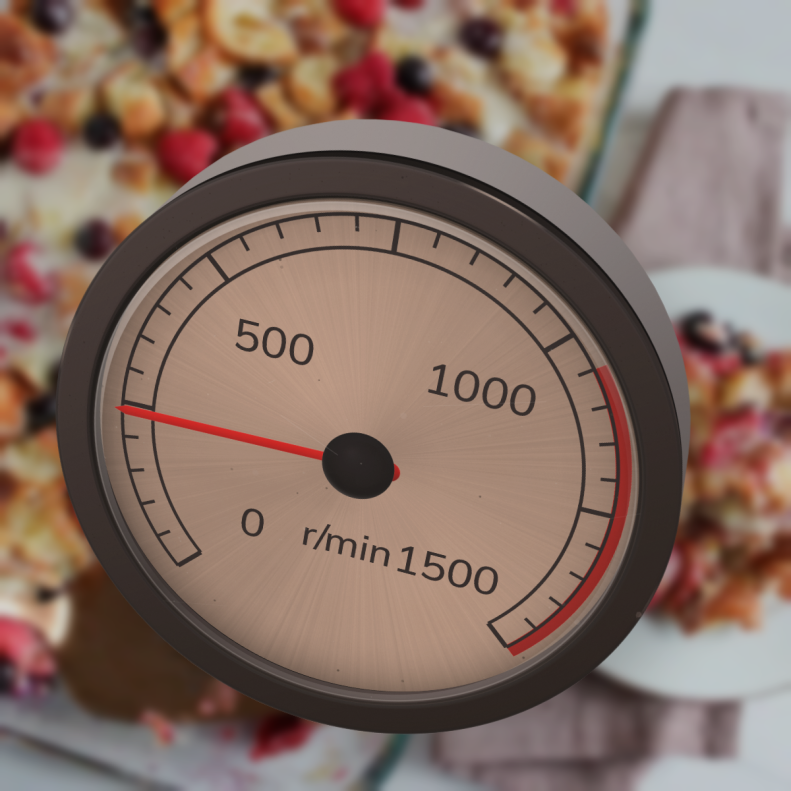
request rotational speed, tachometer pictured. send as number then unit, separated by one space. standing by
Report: 250 rpm
